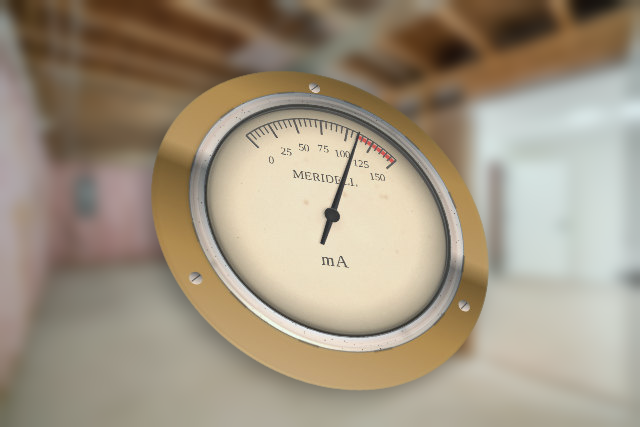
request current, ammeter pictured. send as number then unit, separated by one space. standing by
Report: 110 mA
